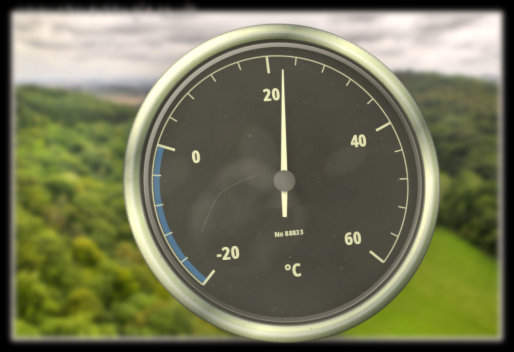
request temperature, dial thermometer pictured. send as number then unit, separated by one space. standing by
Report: 22 °C
